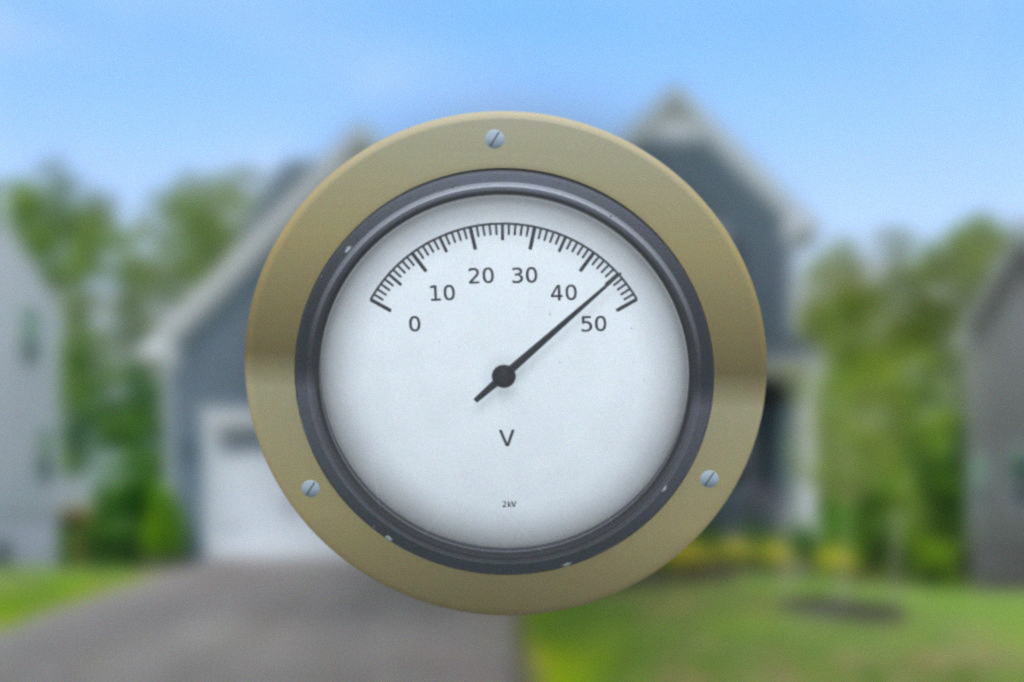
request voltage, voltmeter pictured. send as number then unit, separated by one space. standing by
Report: 45 V
